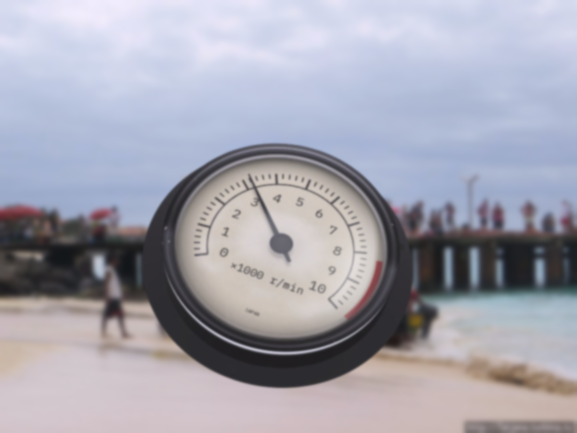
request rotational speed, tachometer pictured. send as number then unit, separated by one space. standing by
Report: 3200 rpm
